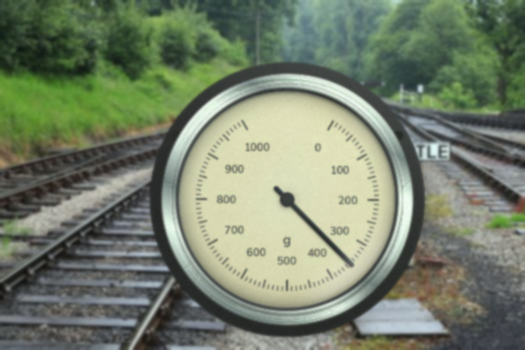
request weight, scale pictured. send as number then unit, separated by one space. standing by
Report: 350 g
